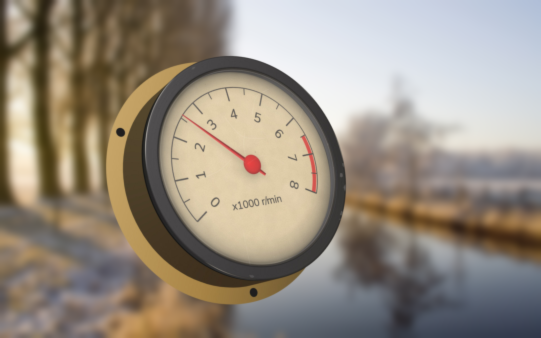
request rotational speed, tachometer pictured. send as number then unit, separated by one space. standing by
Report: 2500 rpm
